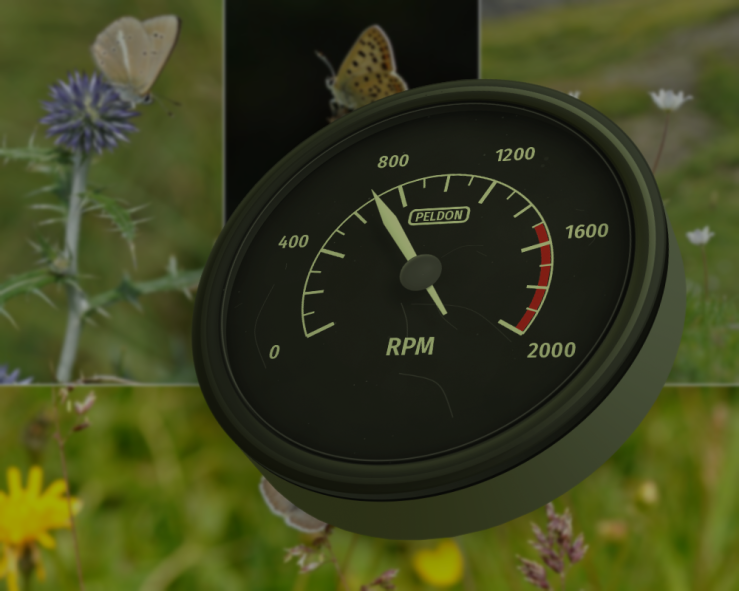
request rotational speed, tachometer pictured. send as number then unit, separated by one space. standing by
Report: 700 rpm
